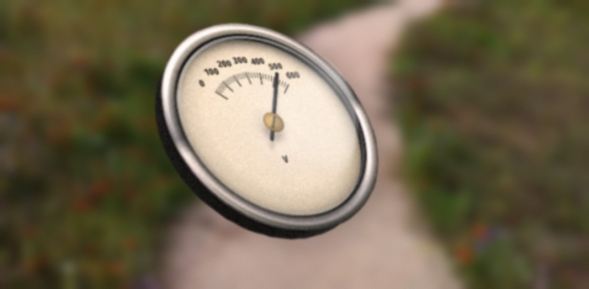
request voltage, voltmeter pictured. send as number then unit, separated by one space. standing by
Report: 500 V
